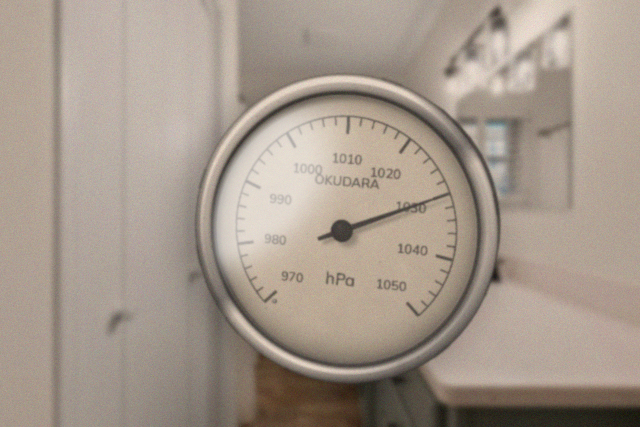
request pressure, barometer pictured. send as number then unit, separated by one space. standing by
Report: 1030 hPa
